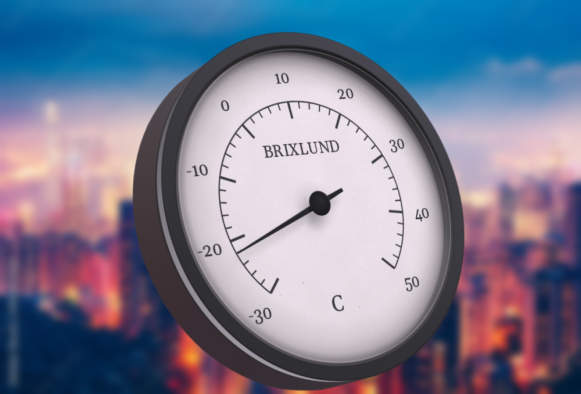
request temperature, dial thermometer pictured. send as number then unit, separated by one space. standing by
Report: -22 °C
